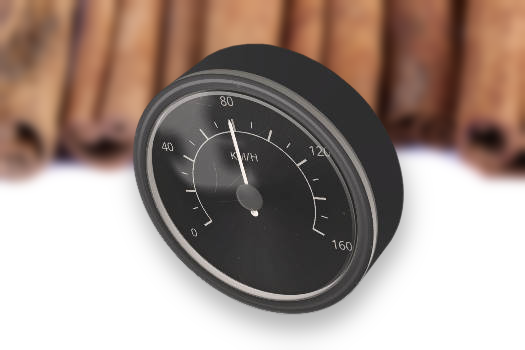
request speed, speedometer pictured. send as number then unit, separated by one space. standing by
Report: 80 km/h
